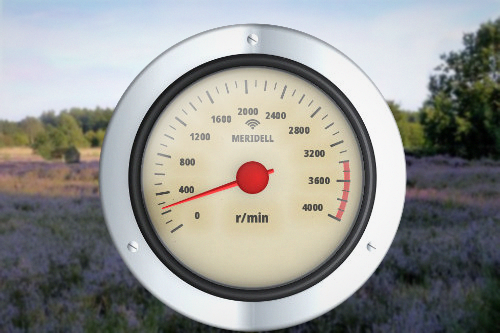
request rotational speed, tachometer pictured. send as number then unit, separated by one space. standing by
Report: 250 rpm
